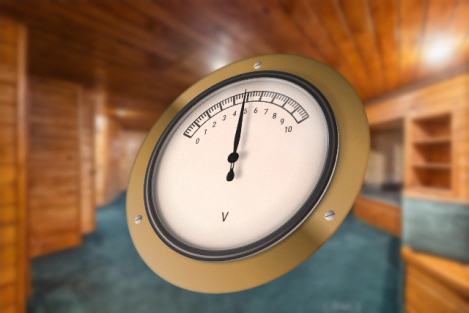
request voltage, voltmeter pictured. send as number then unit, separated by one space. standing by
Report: 5 V
